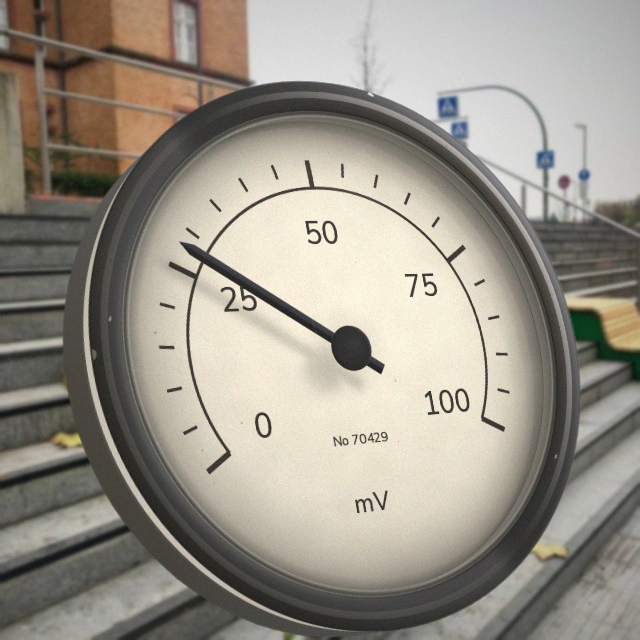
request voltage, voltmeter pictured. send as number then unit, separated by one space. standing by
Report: 27.5 mV
